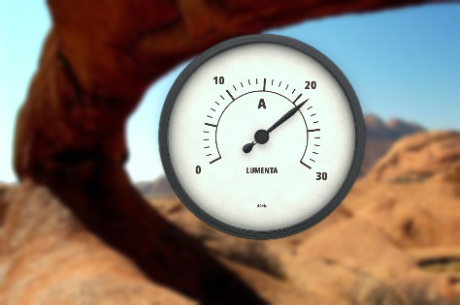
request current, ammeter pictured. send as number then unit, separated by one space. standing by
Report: 21 A
